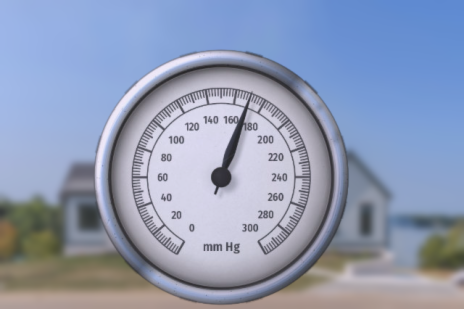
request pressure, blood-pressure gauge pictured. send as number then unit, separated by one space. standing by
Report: 170 mmHg
